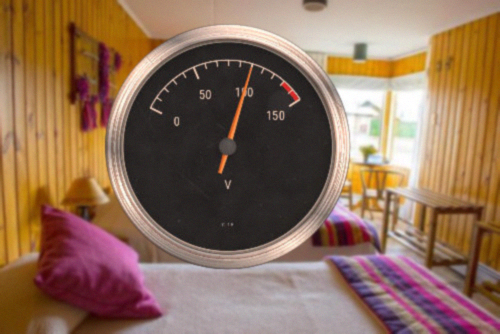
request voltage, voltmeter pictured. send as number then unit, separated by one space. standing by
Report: 100 V
